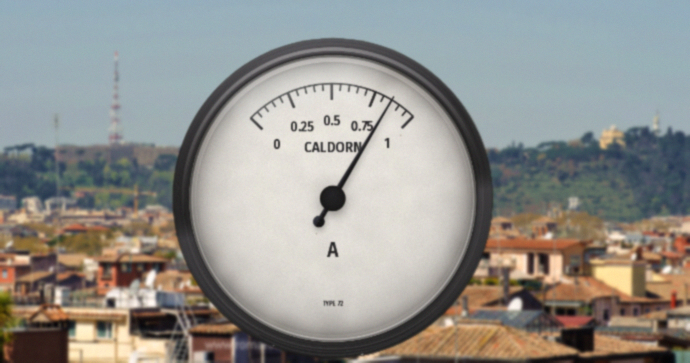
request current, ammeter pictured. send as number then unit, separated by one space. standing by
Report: 0.85 A
